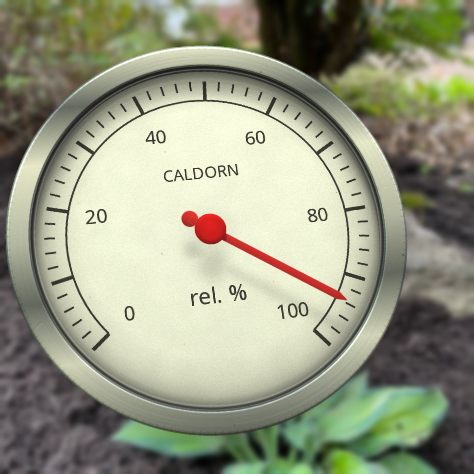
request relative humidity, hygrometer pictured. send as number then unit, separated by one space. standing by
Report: 94 %
